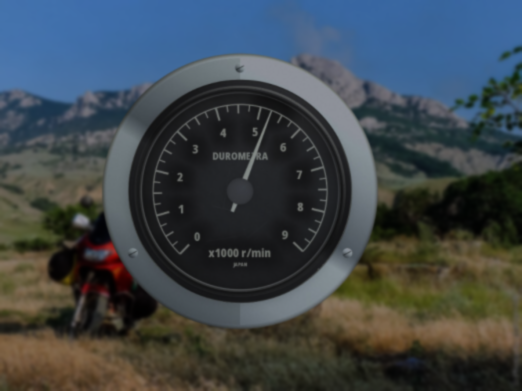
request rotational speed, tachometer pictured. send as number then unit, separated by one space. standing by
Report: 5250 rpm
